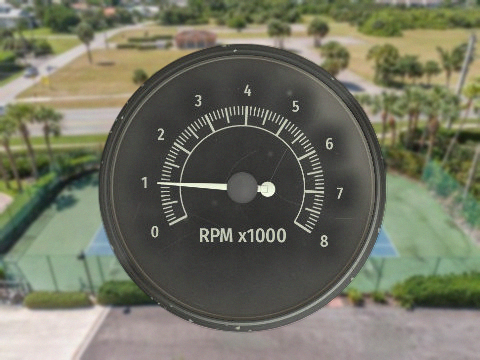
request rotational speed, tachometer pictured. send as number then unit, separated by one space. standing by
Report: 1000 rpm
